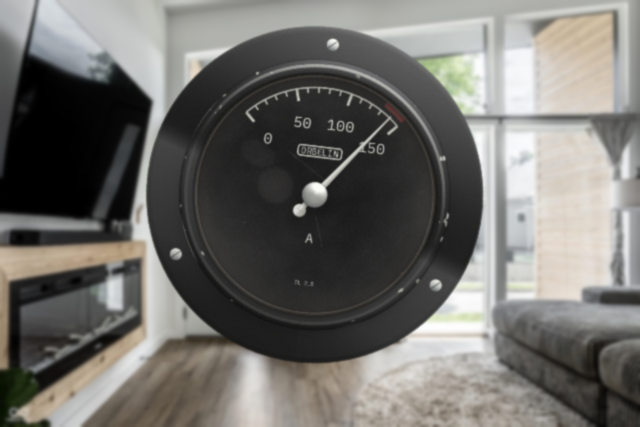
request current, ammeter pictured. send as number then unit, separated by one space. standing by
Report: 140 A
